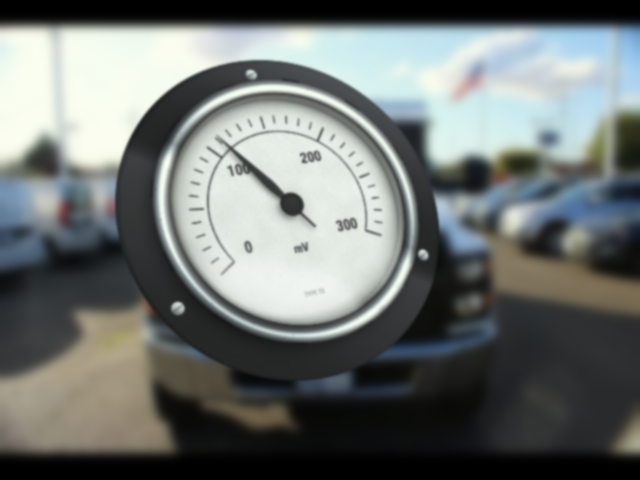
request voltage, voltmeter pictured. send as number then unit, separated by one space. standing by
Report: 110 mV
